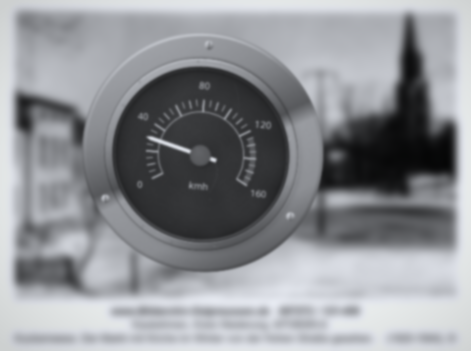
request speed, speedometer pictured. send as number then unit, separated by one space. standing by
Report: 30 km/h
